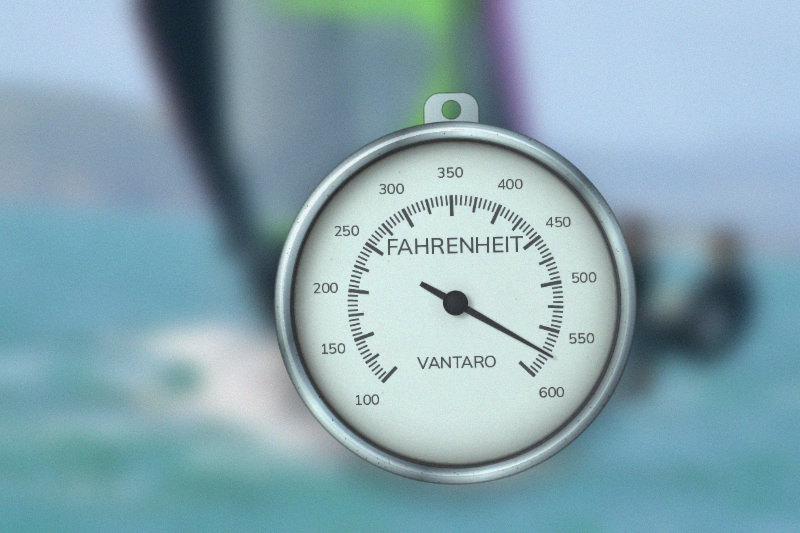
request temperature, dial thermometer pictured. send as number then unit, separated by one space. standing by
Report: 575 °F
